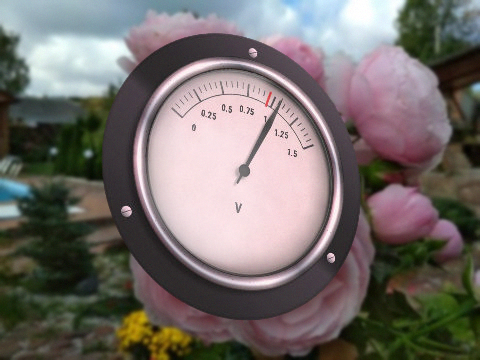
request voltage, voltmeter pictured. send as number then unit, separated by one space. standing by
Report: 1.05 V
